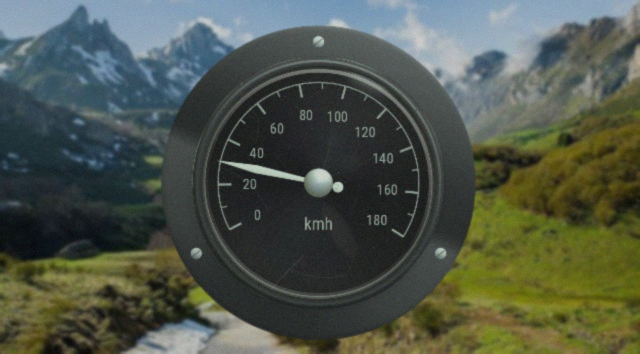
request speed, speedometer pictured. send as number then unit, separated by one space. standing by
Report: 30 km/h
